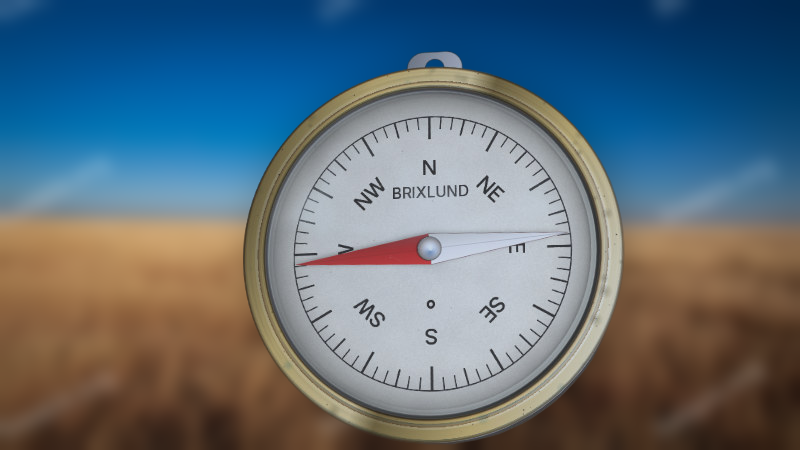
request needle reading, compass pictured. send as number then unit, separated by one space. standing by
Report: 265 °
